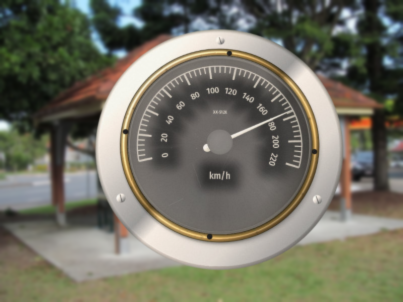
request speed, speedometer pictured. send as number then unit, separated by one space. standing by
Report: 176 km/h
